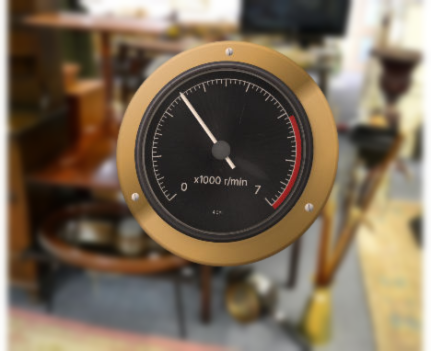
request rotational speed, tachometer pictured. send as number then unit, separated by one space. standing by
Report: 2500 rpm
